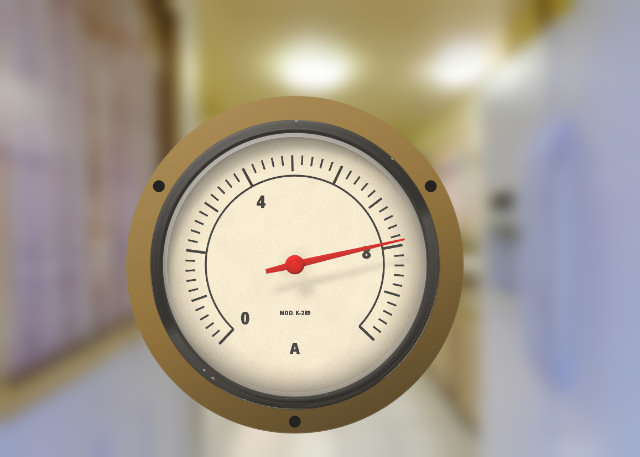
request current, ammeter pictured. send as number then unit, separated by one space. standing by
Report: 7.9 A
